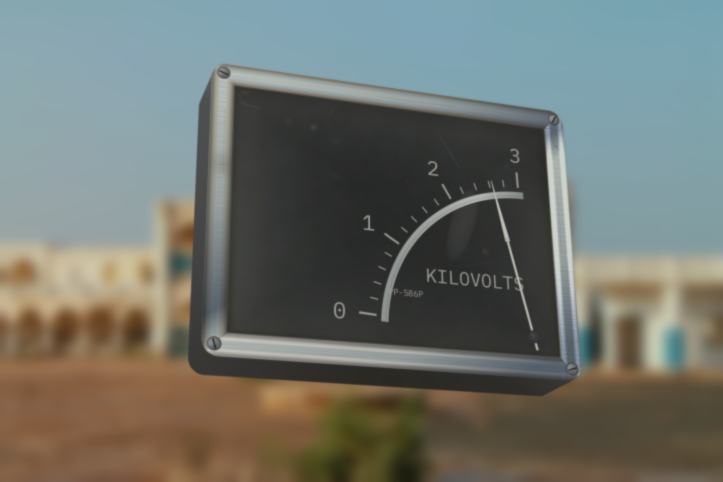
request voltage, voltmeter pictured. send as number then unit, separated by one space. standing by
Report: 2.6 kV
